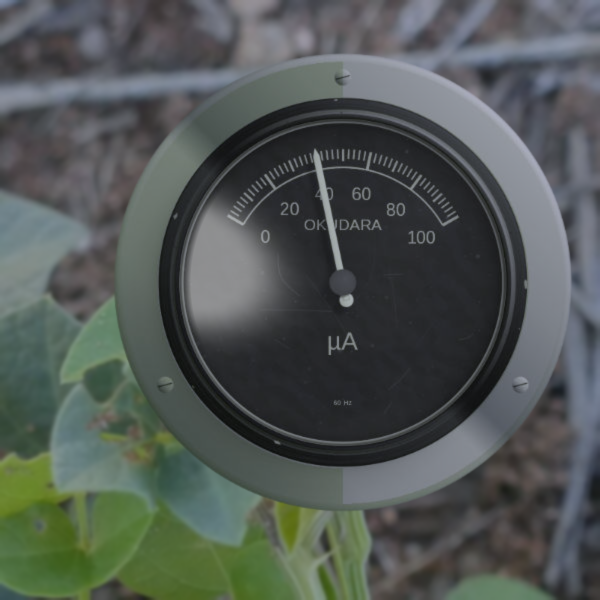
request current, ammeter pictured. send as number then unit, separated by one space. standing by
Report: 40 µA
